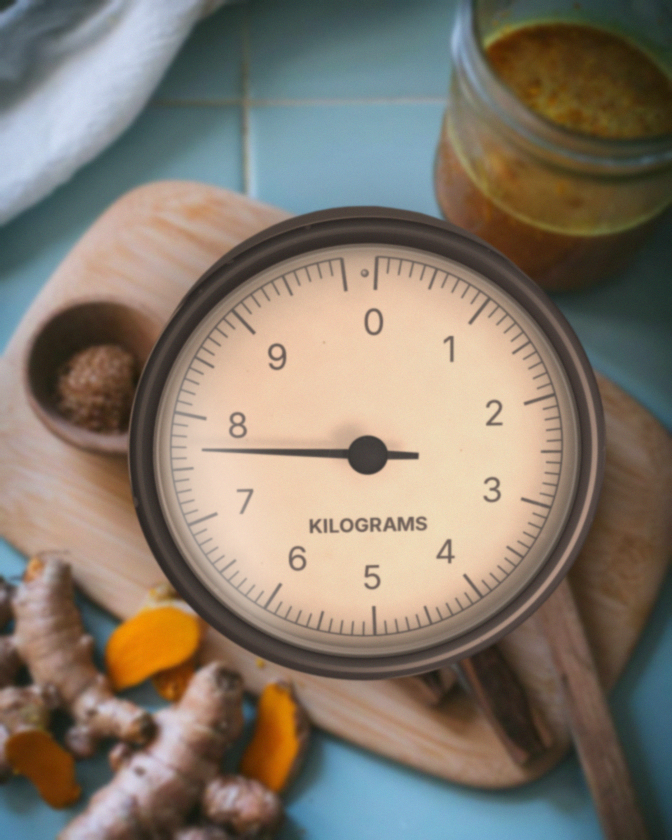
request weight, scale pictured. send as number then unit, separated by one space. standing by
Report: 7.7 kg
